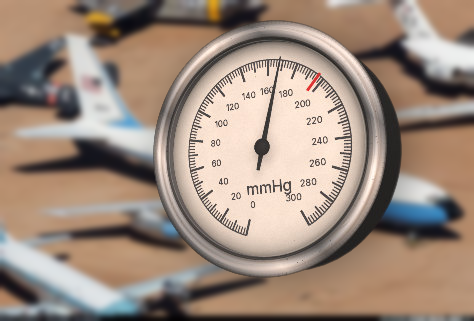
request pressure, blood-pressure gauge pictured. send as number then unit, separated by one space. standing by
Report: 170 mmHg
